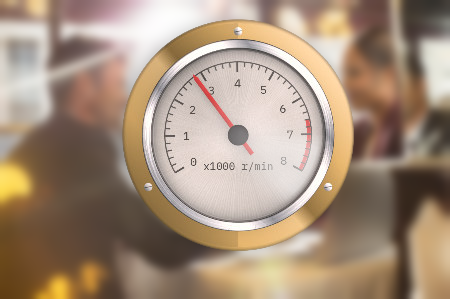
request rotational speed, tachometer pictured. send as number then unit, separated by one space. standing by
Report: 2800 rpm
